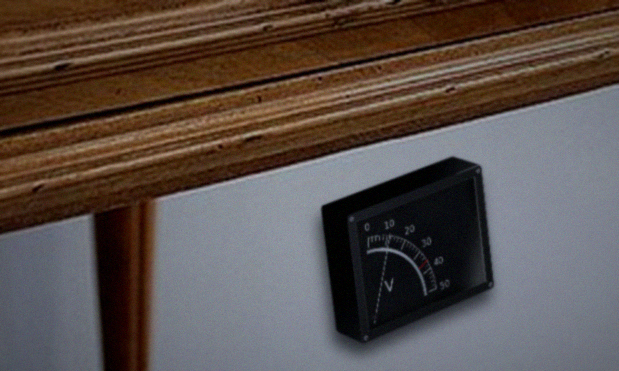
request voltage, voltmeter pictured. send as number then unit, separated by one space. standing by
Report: 10 V
